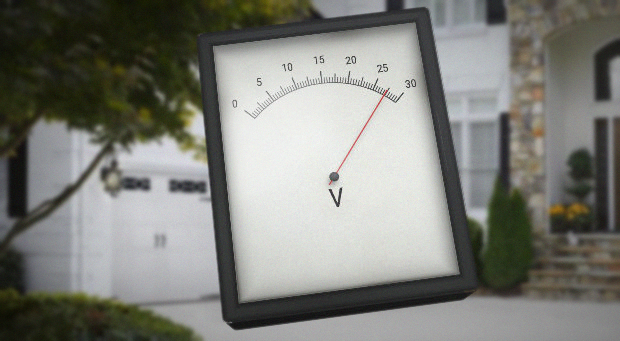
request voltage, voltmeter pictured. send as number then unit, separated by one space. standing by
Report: 27.5 V
